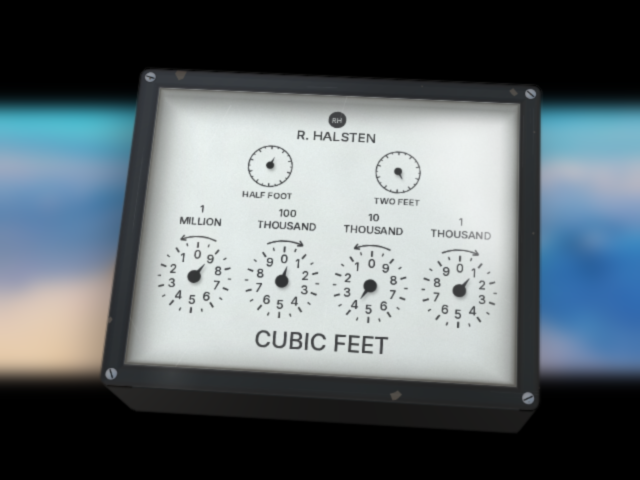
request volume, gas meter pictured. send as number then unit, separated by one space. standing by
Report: 904100 ft³
